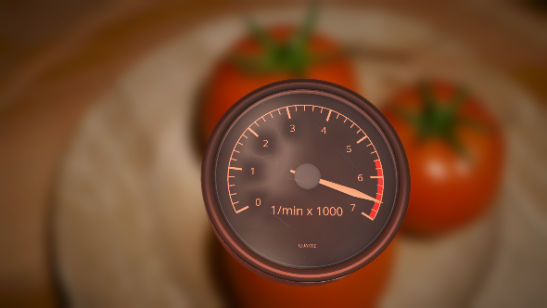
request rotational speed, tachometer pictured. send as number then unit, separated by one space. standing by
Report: 6600 rpm
